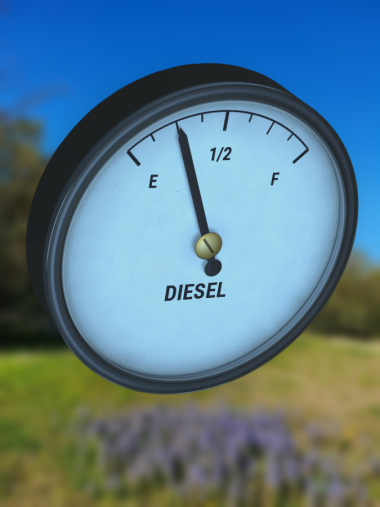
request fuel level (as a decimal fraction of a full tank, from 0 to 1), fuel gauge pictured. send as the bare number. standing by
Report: 0.25
